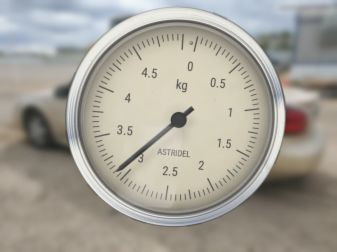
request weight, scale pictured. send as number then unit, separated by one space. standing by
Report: 3.1 kg
